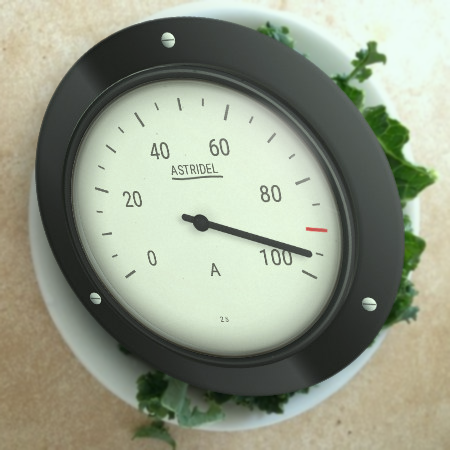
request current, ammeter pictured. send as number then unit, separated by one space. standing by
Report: 95 A
